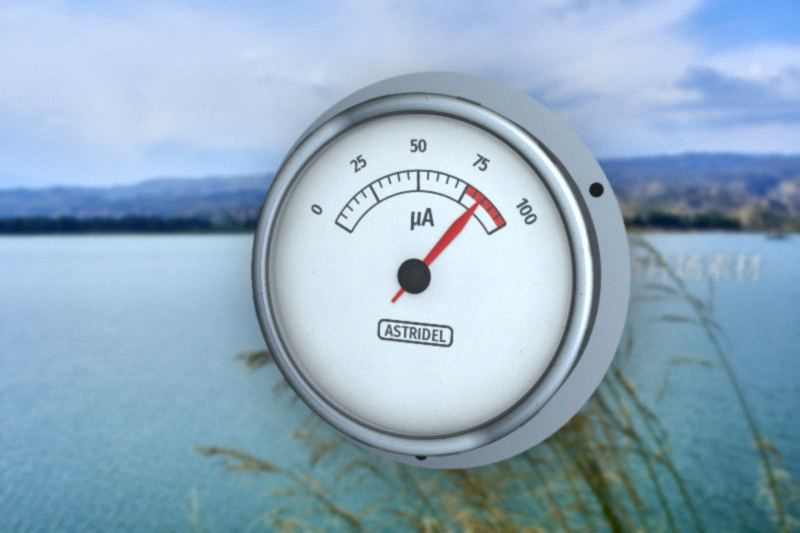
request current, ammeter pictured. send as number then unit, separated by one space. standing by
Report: 85 µA
